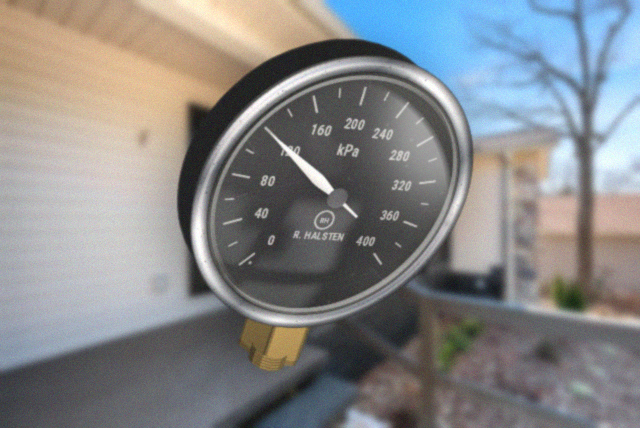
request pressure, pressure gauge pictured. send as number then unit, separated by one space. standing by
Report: 120 kPa
